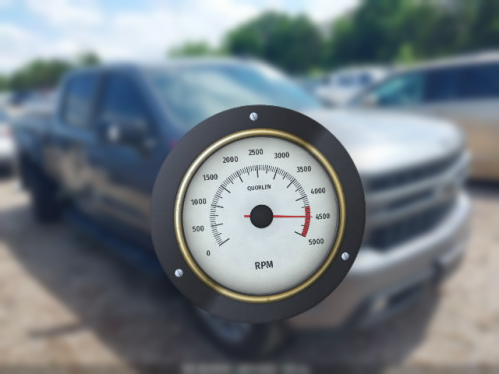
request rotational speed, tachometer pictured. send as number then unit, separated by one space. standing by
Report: 4500 rpm
